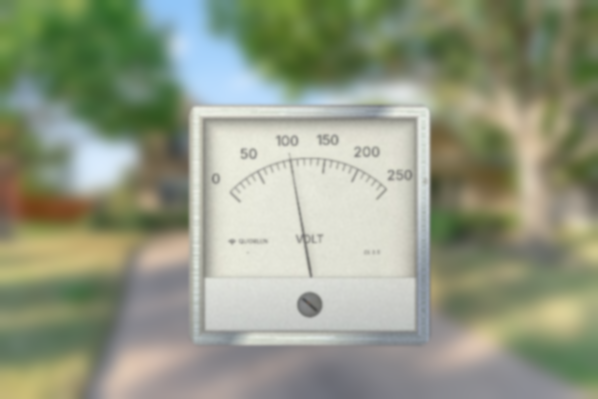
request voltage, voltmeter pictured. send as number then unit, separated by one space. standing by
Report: 100 V
